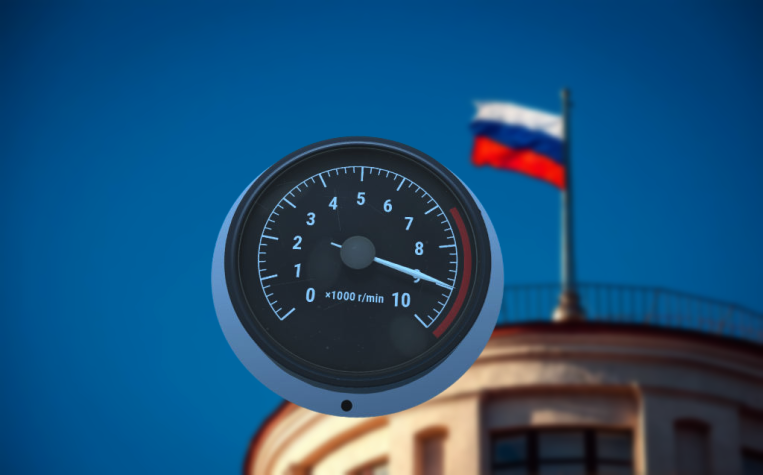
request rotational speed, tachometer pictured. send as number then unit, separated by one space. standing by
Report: 9000 rpm
